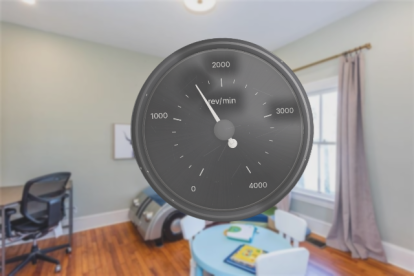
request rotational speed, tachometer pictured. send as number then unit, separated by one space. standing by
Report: 1600 rpm
